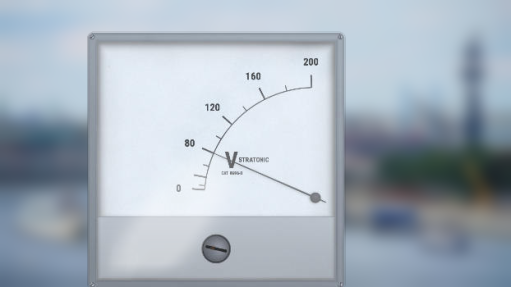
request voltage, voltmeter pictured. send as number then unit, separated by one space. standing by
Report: 80 V
